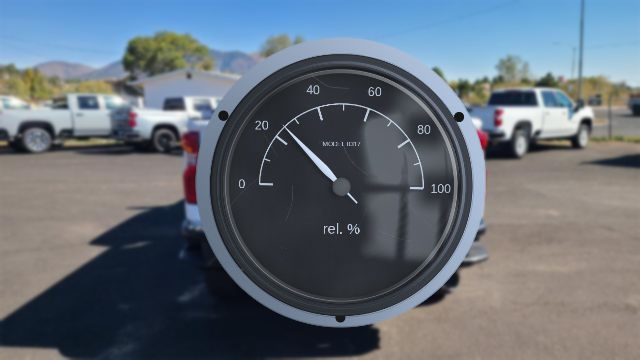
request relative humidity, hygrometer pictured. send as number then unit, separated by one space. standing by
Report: 25 %
